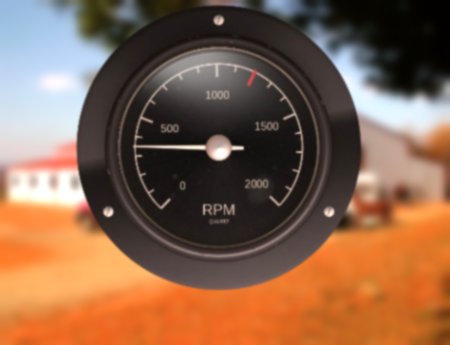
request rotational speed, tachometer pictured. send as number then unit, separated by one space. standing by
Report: 350 rpm
